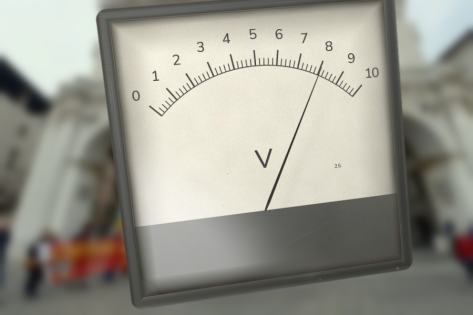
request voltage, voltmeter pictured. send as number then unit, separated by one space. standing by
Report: 8 V
